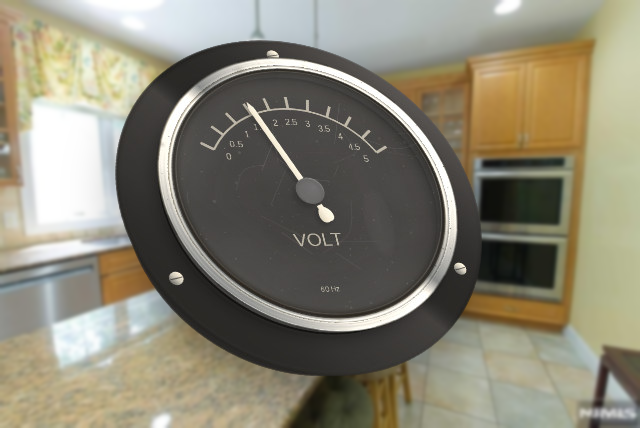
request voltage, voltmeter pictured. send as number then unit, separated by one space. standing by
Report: 1.5 V
